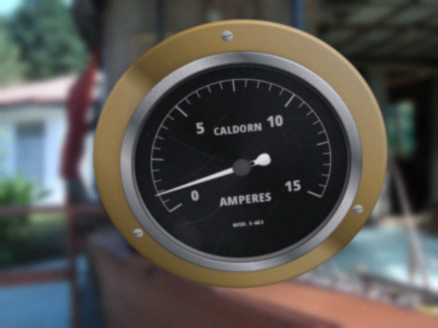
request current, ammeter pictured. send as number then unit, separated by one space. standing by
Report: 1 A
